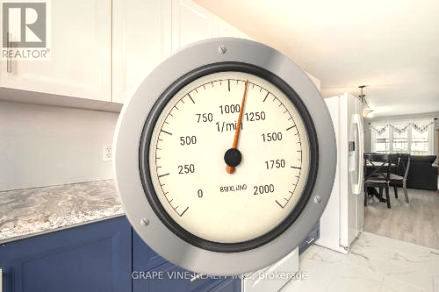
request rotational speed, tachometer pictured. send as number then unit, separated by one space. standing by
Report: 1100 rpm
